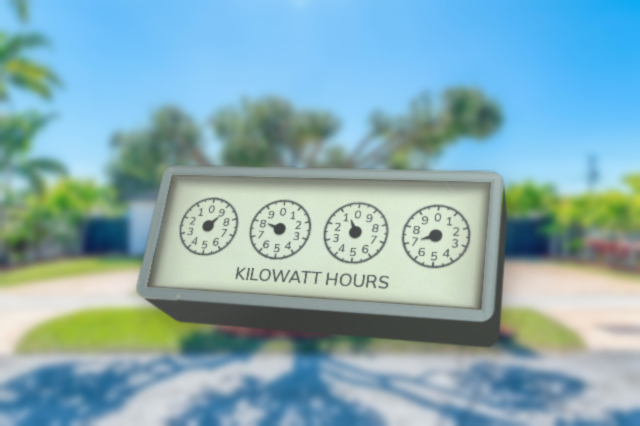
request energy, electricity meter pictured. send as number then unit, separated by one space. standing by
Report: 8807 kWh
